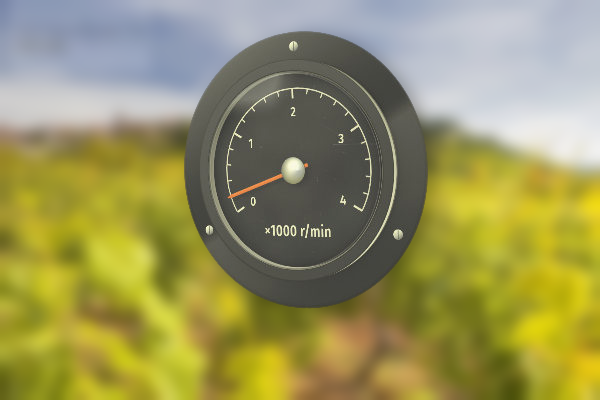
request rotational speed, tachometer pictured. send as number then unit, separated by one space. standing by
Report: 200 rpm
